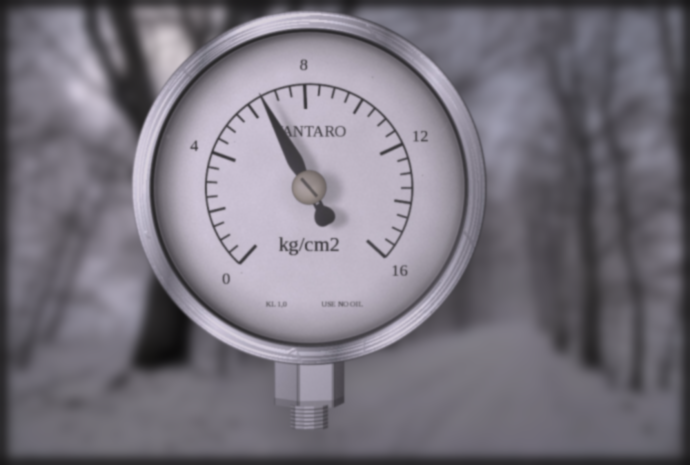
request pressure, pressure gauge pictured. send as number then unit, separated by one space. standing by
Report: 6.5 kg/cm²
